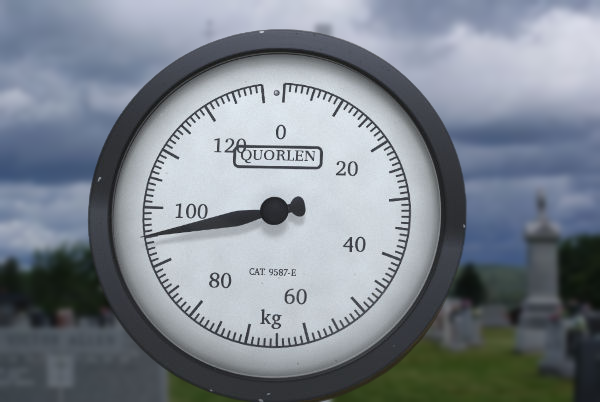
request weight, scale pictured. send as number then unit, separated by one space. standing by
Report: 95 kg
